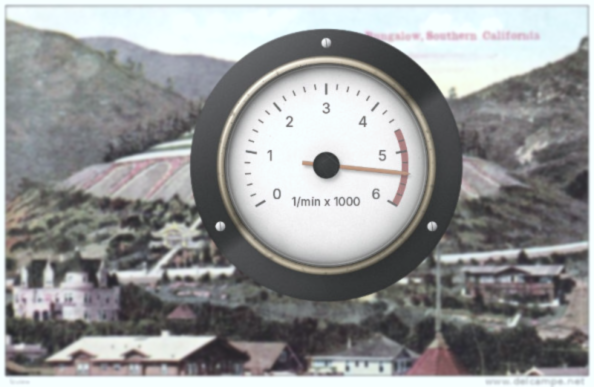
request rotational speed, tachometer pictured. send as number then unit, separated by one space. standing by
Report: 5400 rpm
